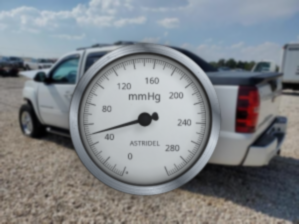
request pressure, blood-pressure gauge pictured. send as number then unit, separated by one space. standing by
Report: 50 mmHg
